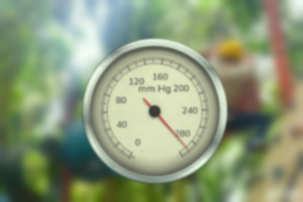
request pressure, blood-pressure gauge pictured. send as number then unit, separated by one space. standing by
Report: 290 mmHg
